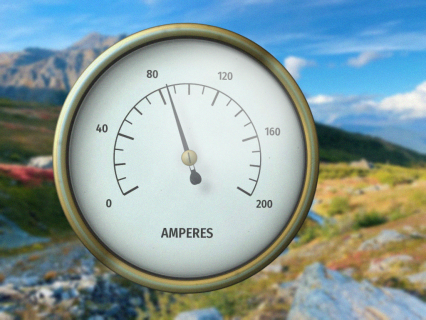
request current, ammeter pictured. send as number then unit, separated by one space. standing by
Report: 85 A
